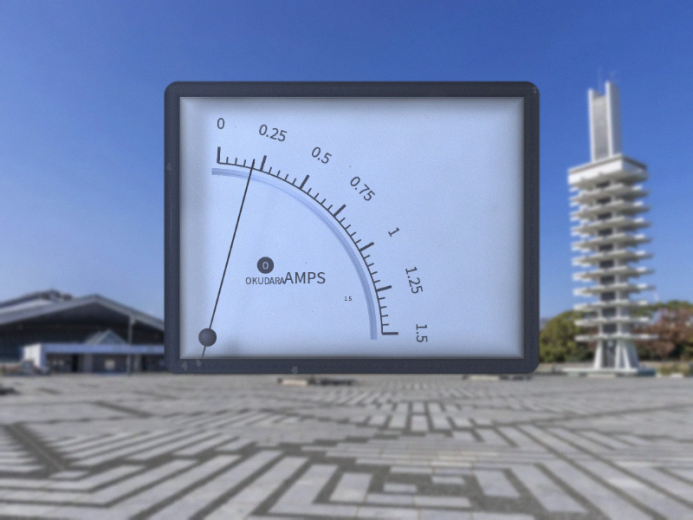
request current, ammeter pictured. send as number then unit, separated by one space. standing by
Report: 0.2 A
